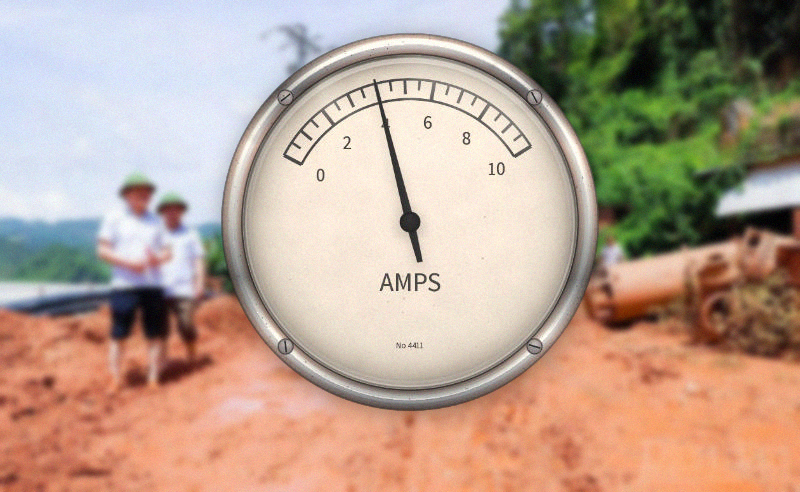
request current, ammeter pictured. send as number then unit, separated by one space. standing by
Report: 4 A
